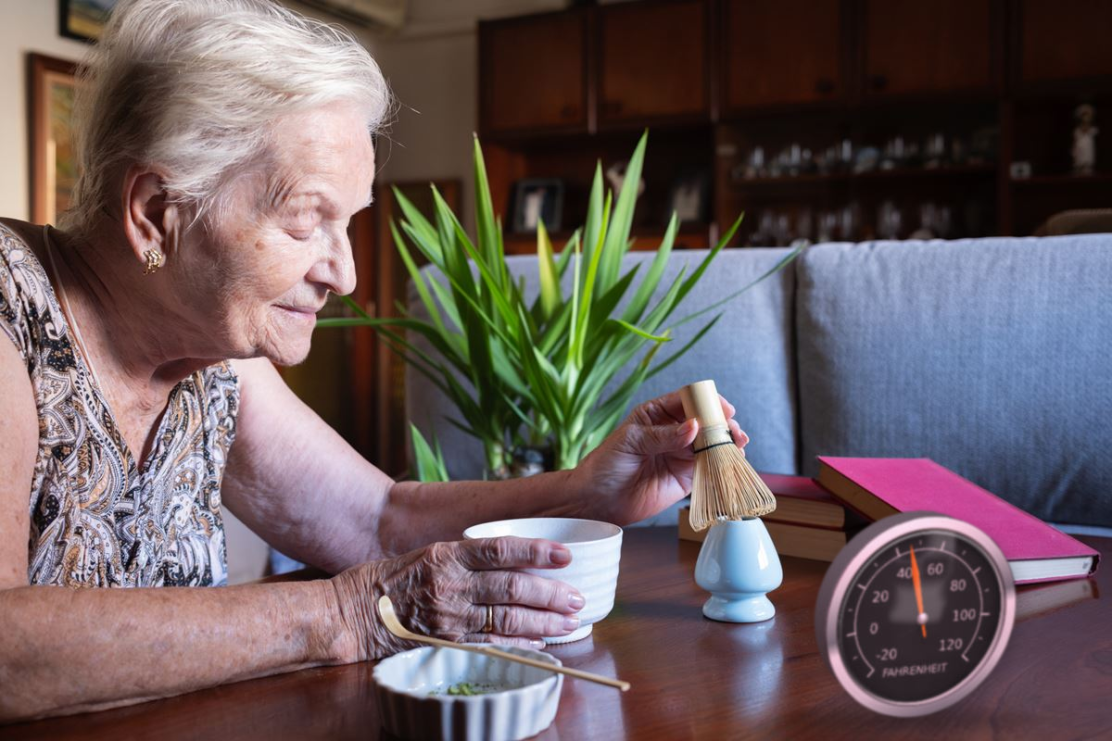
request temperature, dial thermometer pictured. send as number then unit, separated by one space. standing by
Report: 45 °F
